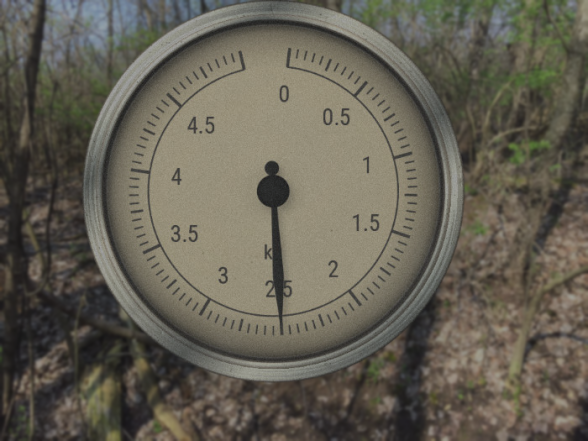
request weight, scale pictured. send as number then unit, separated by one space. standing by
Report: 2.5 kg
